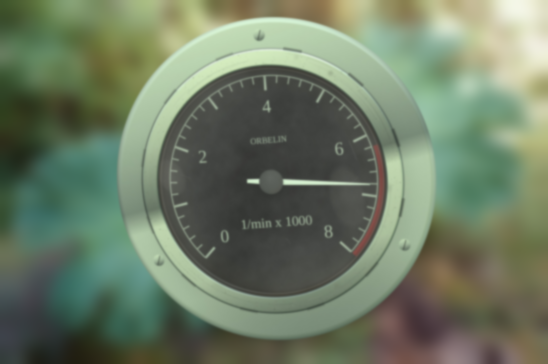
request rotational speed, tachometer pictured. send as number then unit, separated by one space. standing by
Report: 6800 rpm
